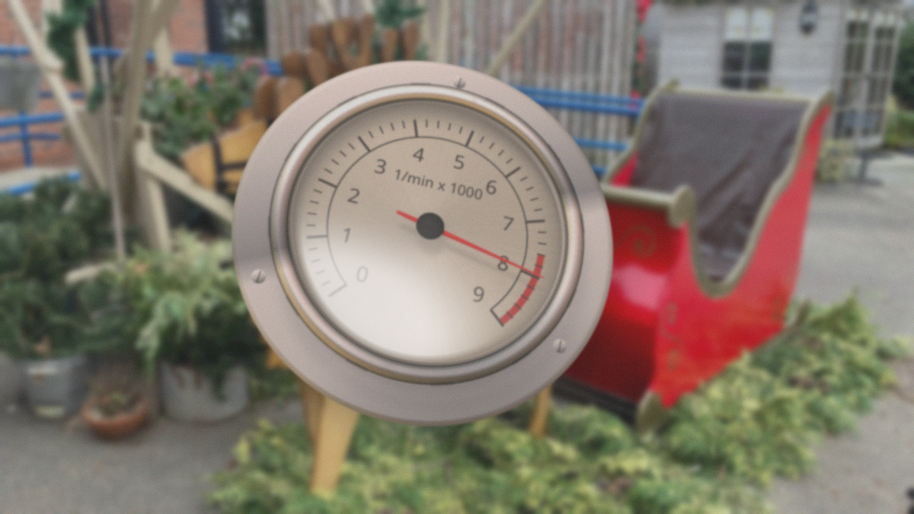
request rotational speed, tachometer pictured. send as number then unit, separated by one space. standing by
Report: 8000 rpm
